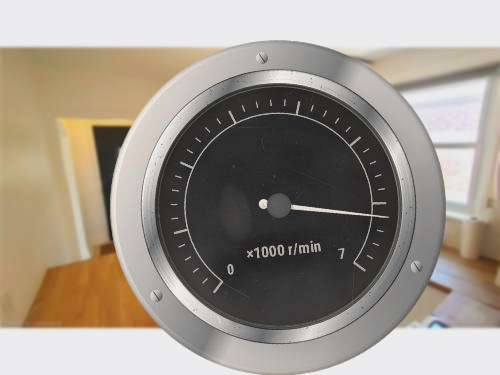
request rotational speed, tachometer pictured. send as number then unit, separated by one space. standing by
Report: 6200 rpm
